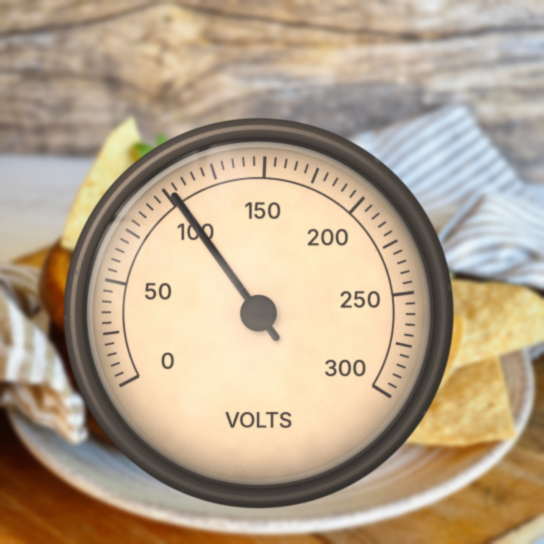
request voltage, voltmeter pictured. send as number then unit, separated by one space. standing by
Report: 102.5 V
